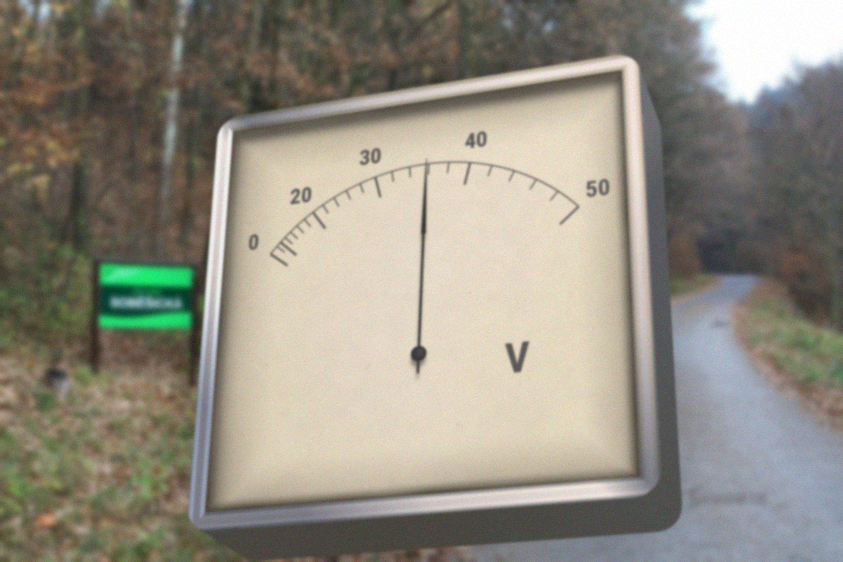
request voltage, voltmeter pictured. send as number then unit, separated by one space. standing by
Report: 36 V
